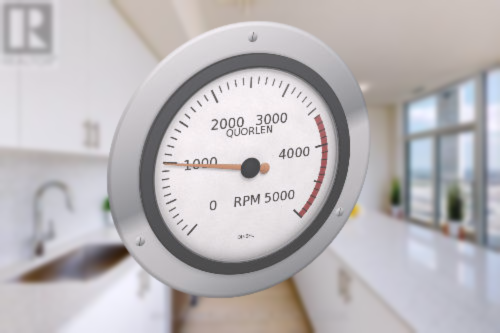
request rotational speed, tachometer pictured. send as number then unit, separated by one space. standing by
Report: 1000 rpm
